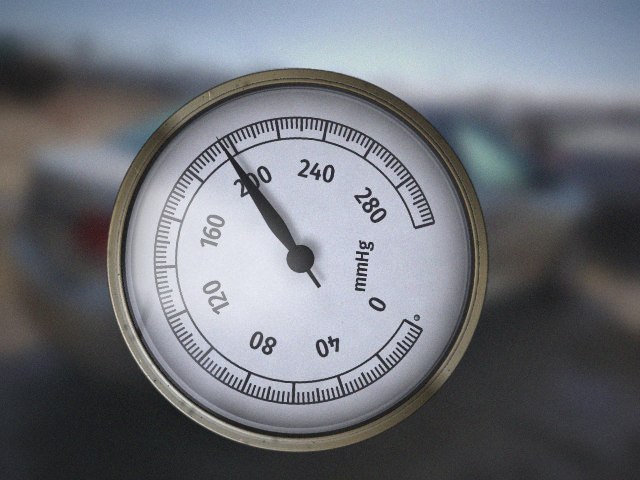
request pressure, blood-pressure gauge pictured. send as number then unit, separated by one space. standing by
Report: 196 mmHg
